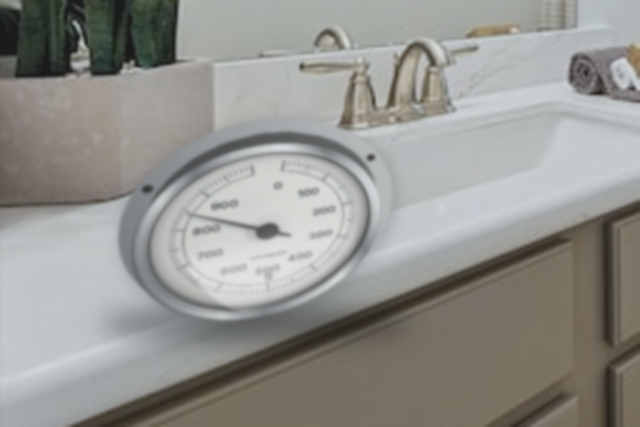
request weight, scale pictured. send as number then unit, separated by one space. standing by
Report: 850 g
